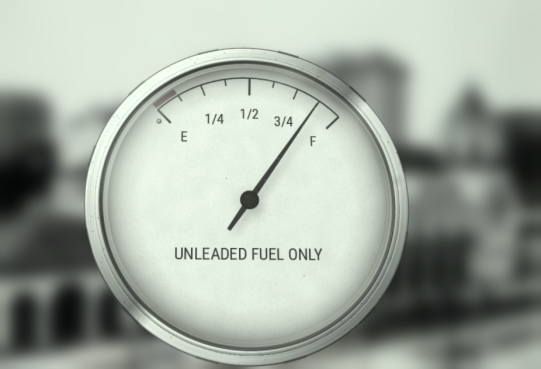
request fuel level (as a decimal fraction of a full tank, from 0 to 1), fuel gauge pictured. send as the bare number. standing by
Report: 0.875
